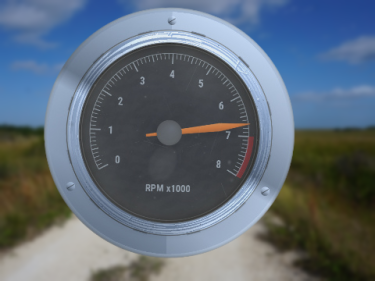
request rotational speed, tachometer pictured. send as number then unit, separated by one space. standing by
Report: 6700 rpm
